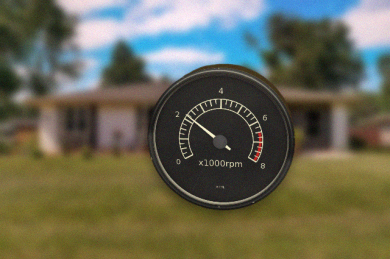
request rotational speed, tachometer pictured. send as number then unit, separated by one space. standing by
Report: 2250 rpm
